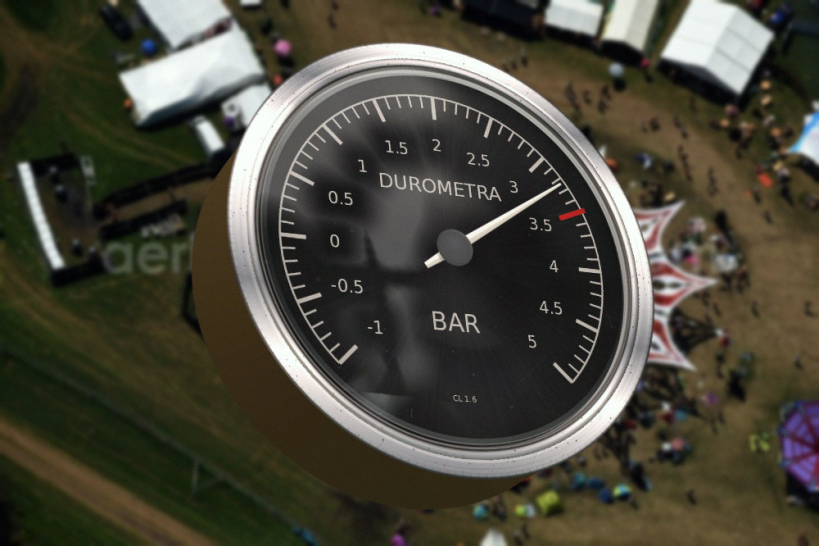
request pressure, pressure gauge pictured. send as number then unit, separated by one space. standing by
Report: 3.25 bar
